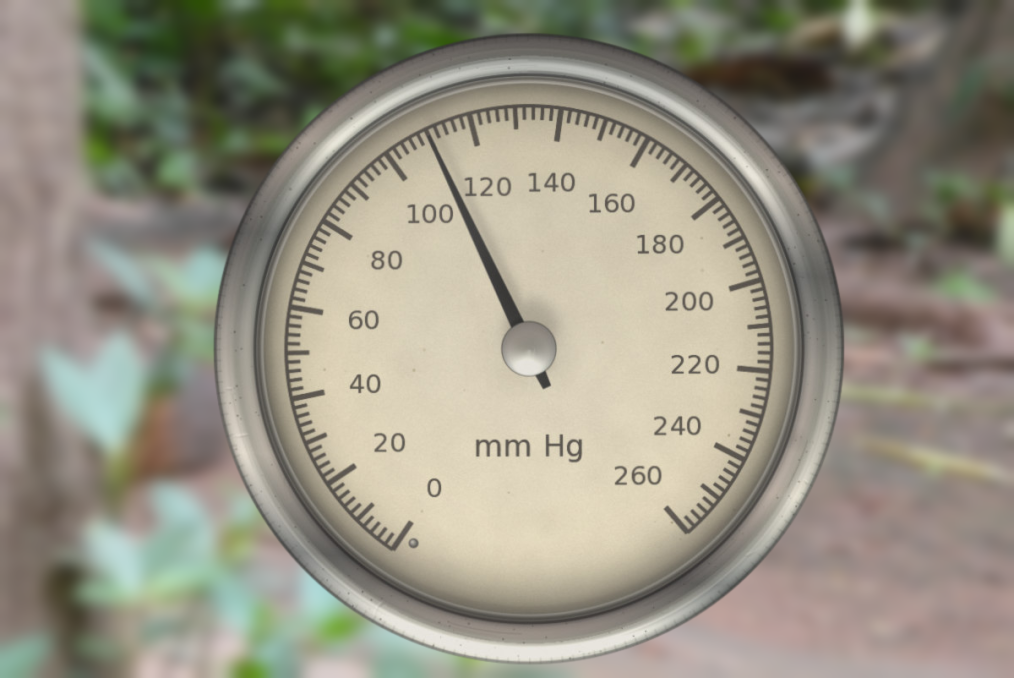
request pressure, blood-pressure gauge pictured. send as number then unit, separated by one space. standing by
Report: 110 mmHg
